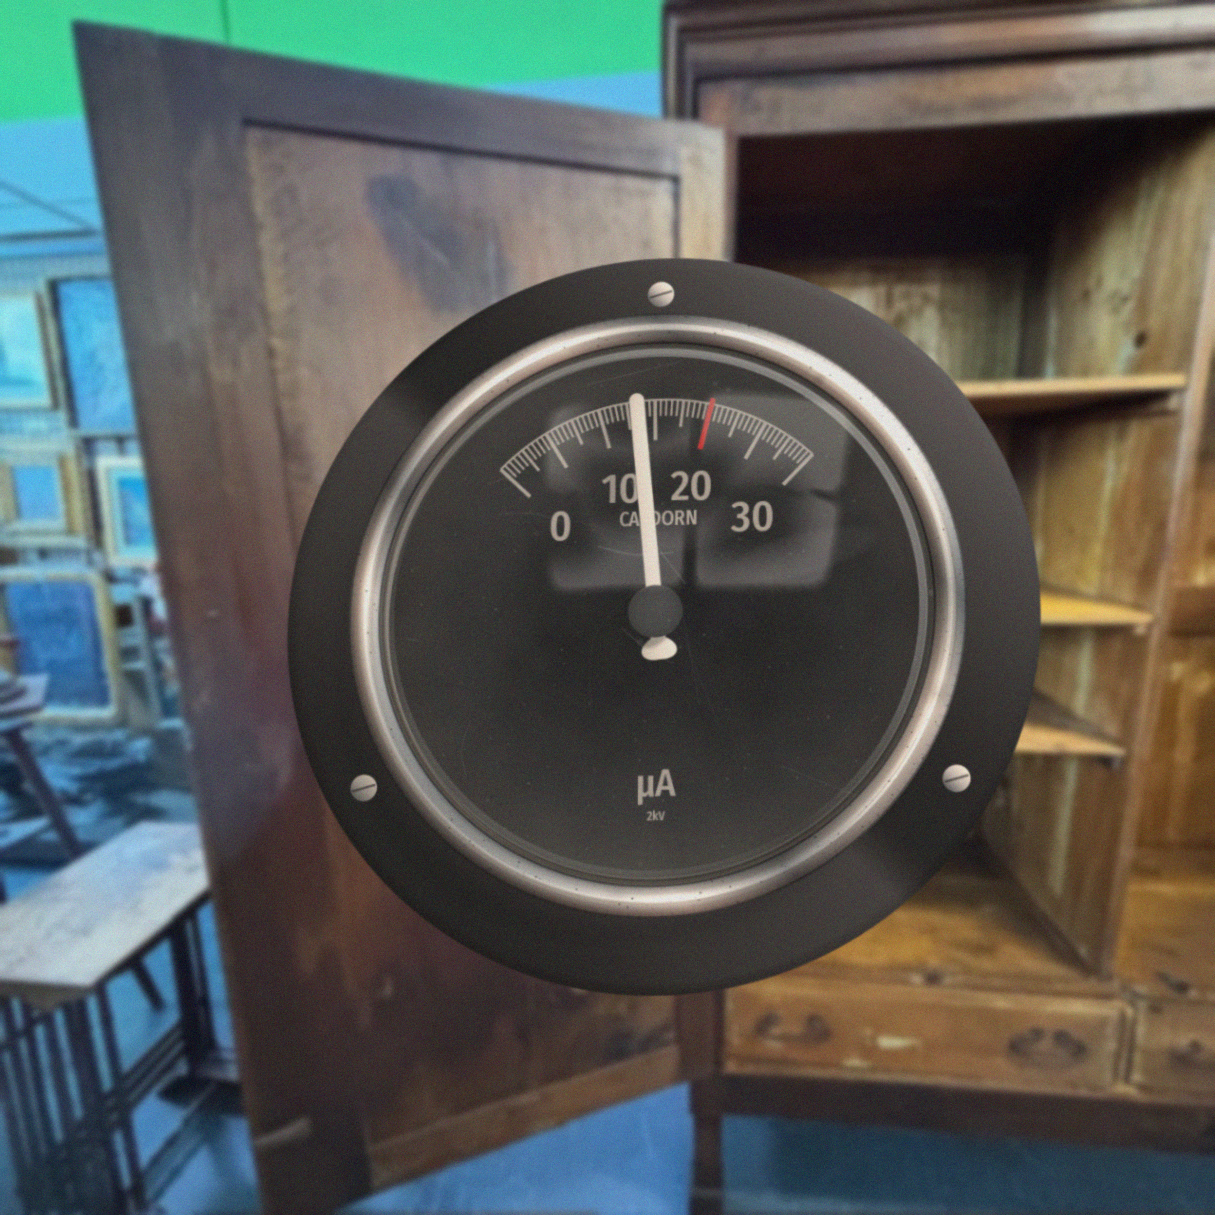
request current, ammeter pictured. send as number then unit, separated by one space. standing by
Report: 13.5 µA
